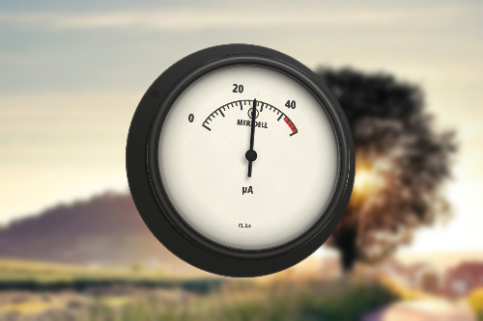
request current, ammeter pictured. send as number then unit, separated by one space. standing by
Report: 26 µA
